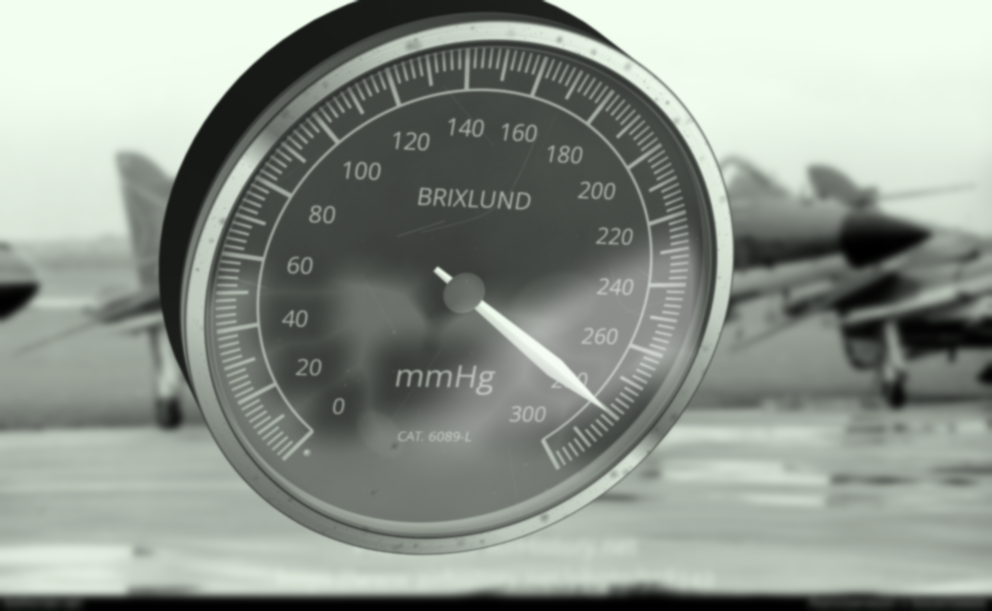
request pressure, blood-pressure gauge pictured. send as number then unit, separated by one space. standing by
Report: 280 mmHg
